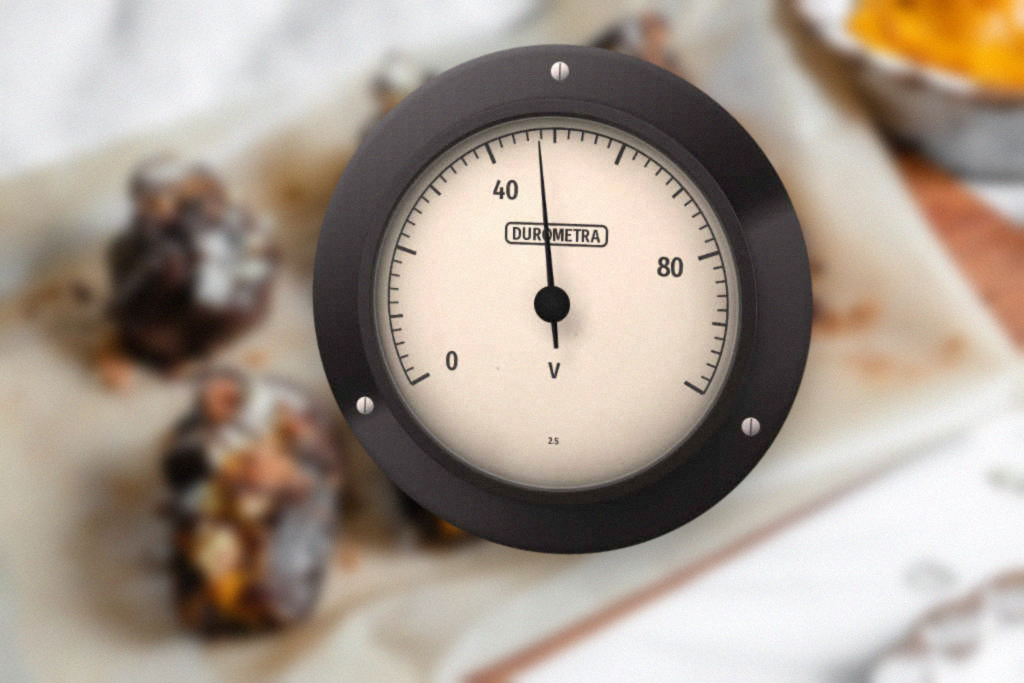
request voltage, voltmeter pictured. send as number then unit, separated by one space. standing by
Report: 48 V
